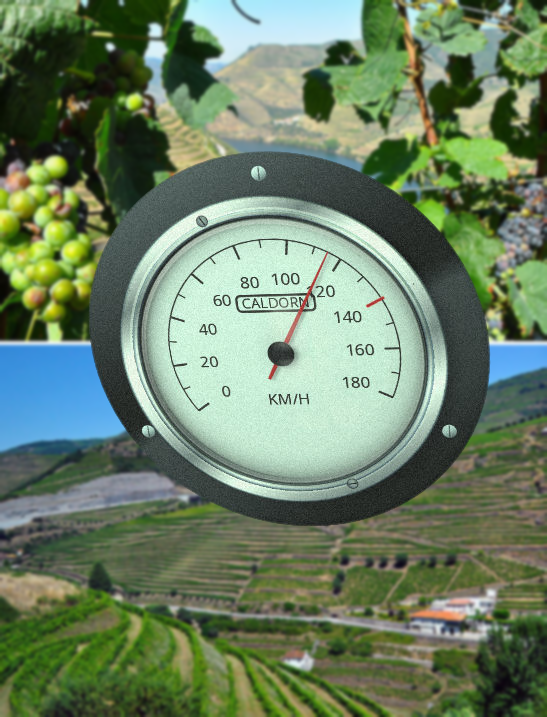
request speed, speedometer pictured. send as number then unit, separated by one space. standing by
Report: 115 km/h
